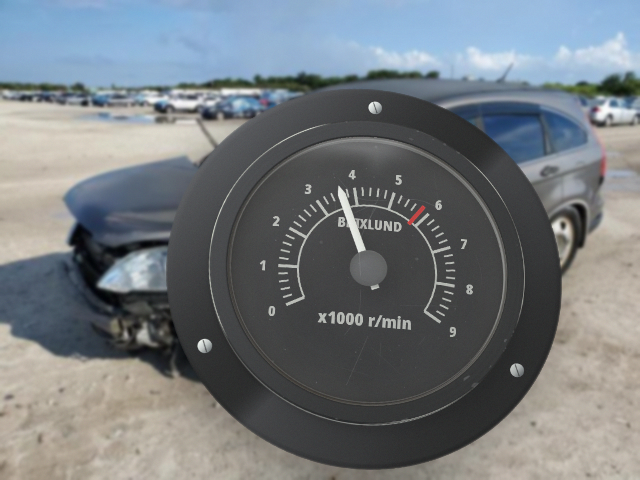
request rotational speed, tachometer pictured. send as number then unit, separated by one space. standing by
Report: 3600 rpm
